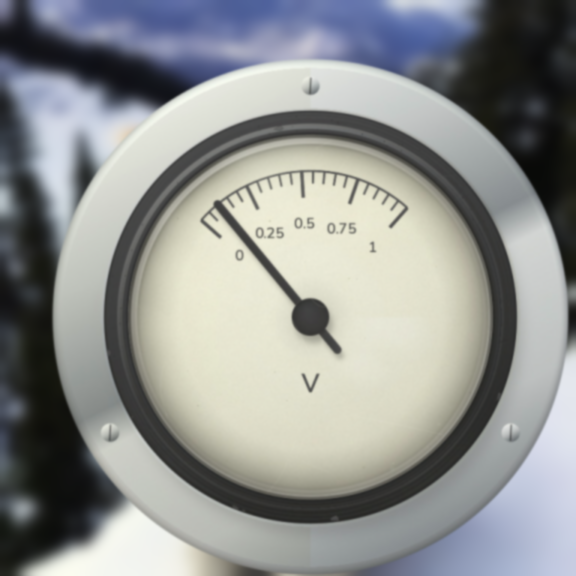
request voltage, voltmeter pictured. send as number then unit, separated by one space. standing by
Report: 0.1 V
